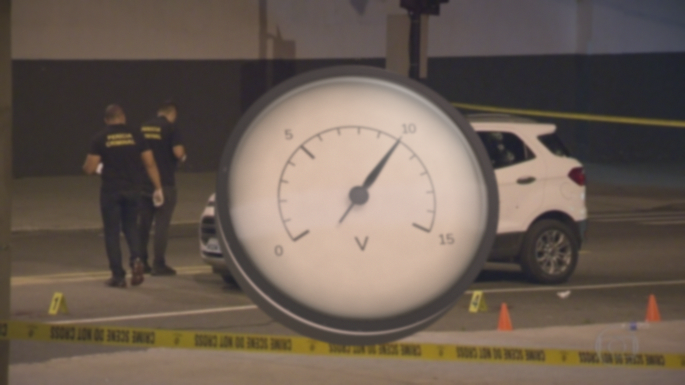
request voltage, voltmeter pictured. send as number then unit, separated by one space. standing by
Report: 10 V
